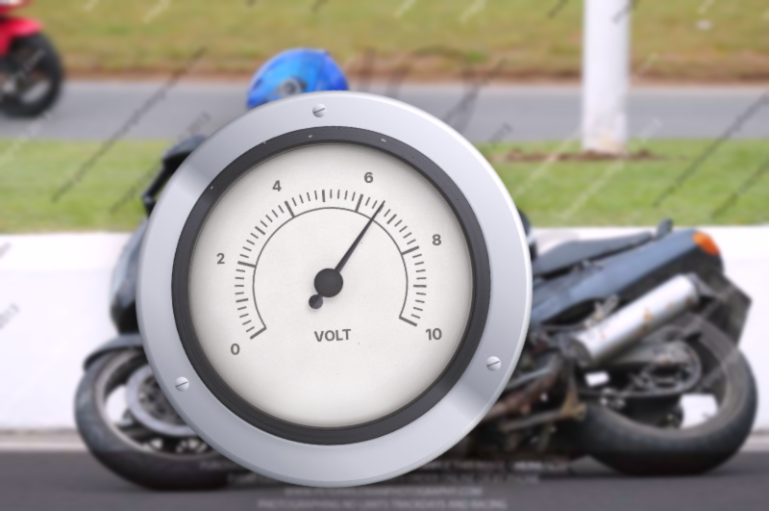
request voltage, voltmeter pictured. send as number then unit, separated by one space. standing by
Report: 6.6 V
